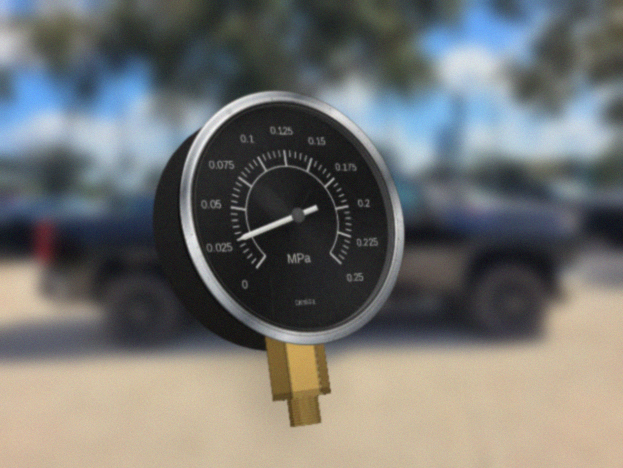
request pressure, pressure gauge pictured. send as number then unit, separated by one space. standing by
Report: 0.025 MPa
